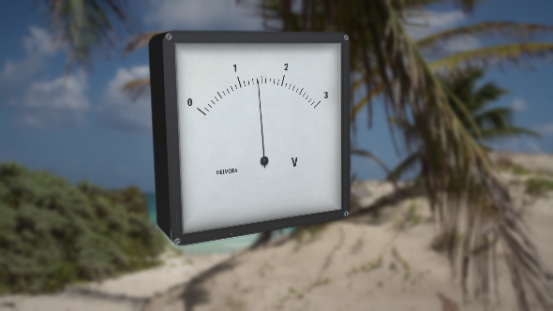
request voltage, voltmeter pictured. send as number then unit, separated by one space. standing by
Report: 1.4 V
